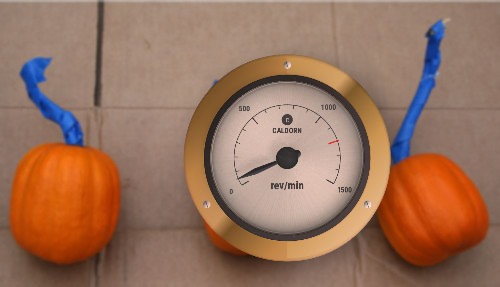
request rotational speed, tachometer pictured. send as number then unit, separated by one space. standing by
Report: 50 rpm
